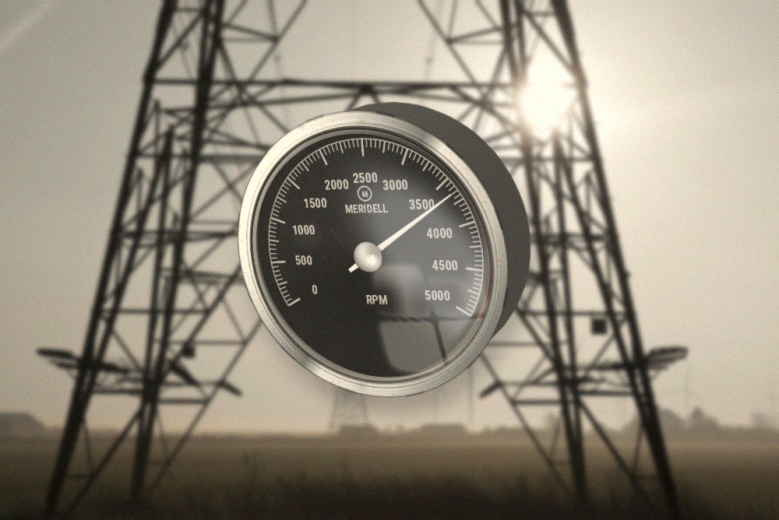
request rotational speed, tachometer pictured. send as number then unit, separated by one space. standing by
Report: 3650 rpm
